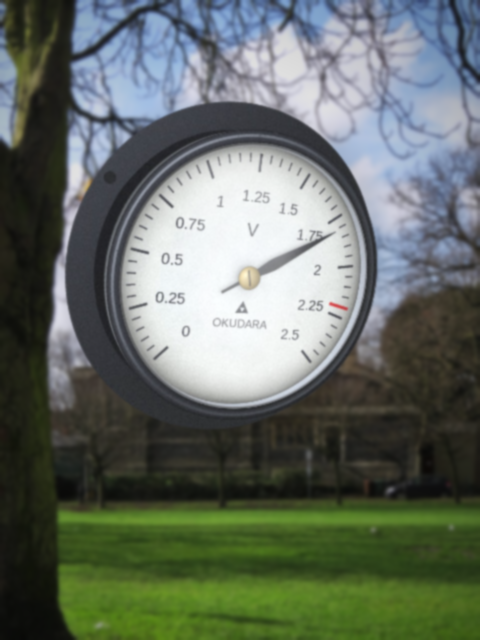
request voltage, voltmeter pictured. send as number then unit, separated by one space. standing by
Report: 1.8 V
